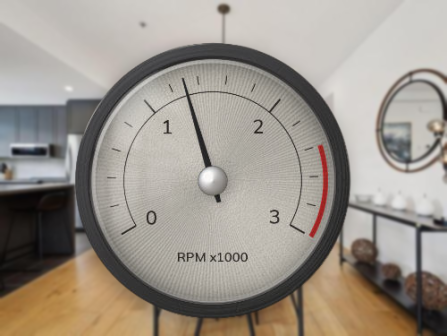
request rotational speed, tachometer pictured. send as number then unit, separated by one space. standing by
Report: 1300 rpm
